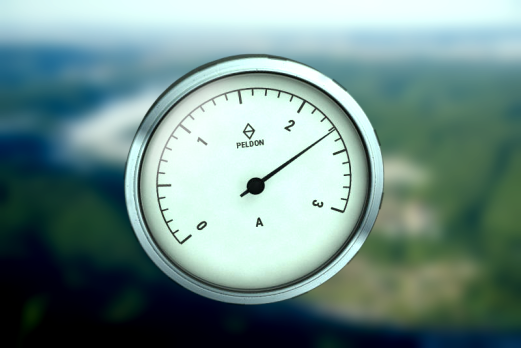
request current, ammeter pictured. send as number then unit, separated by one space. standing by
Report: 2.3 A
